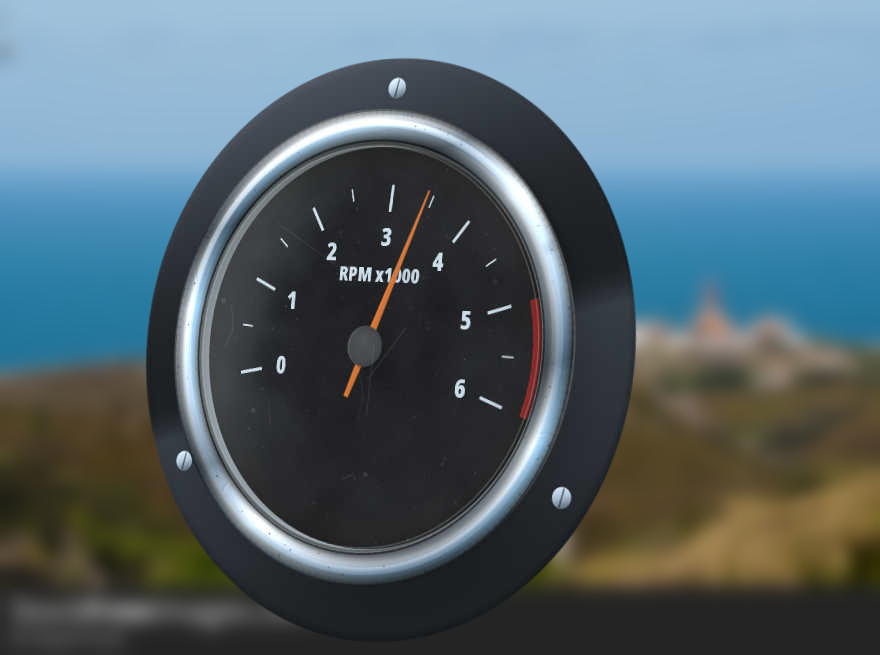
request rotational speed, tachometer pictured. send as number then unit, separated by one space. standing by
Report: 3500 rpm
